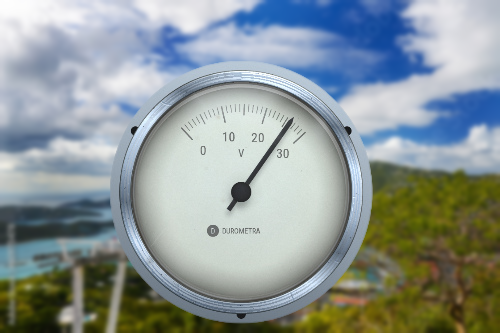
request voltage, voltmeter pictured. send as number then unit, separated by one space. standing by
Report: 26 V
